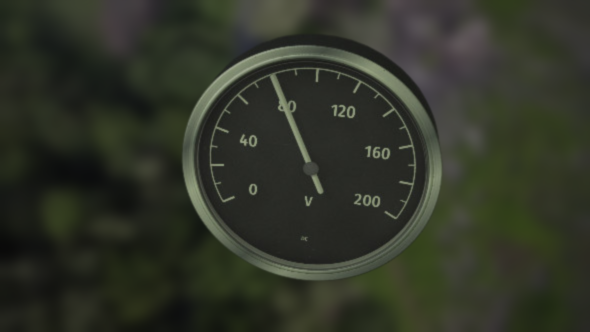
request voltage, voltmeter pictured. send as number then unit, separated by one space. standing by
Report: 80 V
